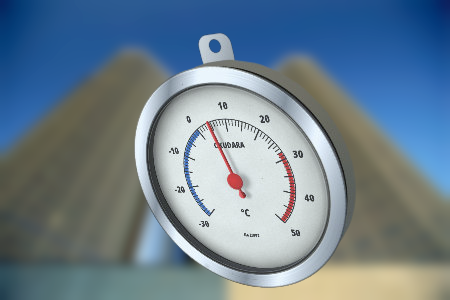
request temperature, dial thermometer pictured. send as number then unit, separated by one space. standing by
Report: 5 °C
